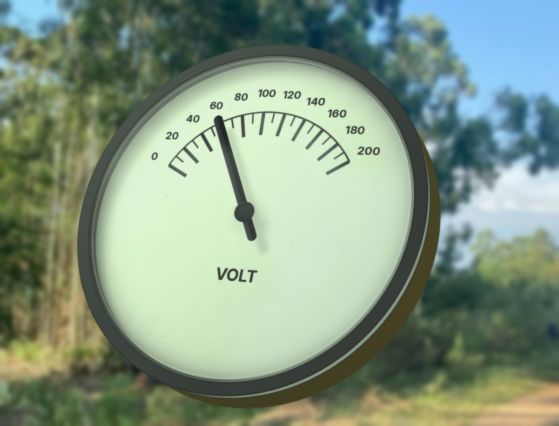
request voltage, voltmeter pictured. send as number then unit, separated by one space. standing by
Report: 60 V
